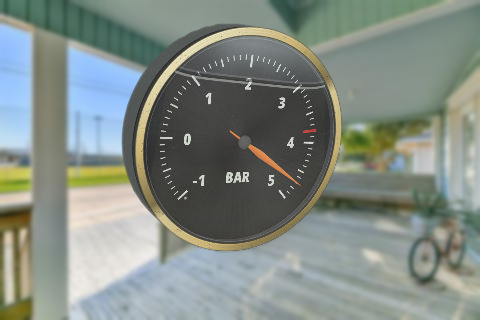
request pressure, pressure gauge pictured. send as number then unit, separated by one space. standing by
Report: 4.7 bar
